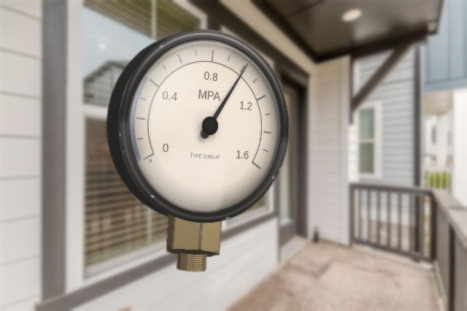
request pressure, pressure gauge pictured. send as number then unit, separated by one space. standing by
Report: 1 MPa
